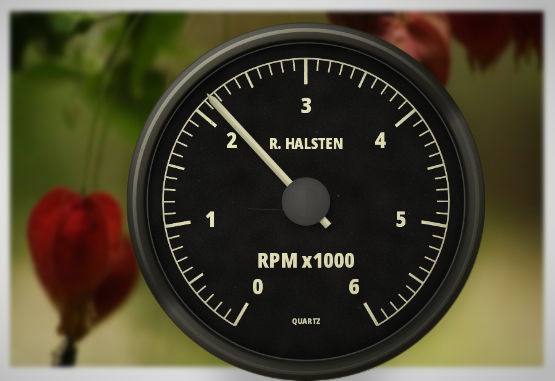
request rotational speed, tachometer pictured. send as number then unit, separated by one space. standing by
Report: 2150 rpm
